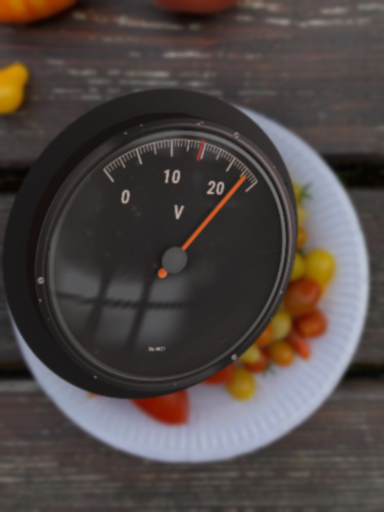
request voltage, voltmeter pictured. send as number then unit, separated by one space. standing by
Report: 22.5 V
